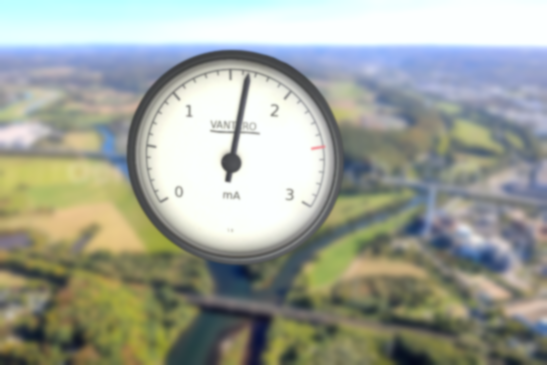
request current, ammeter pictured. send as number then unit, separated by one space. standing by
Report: 1.65 mA
